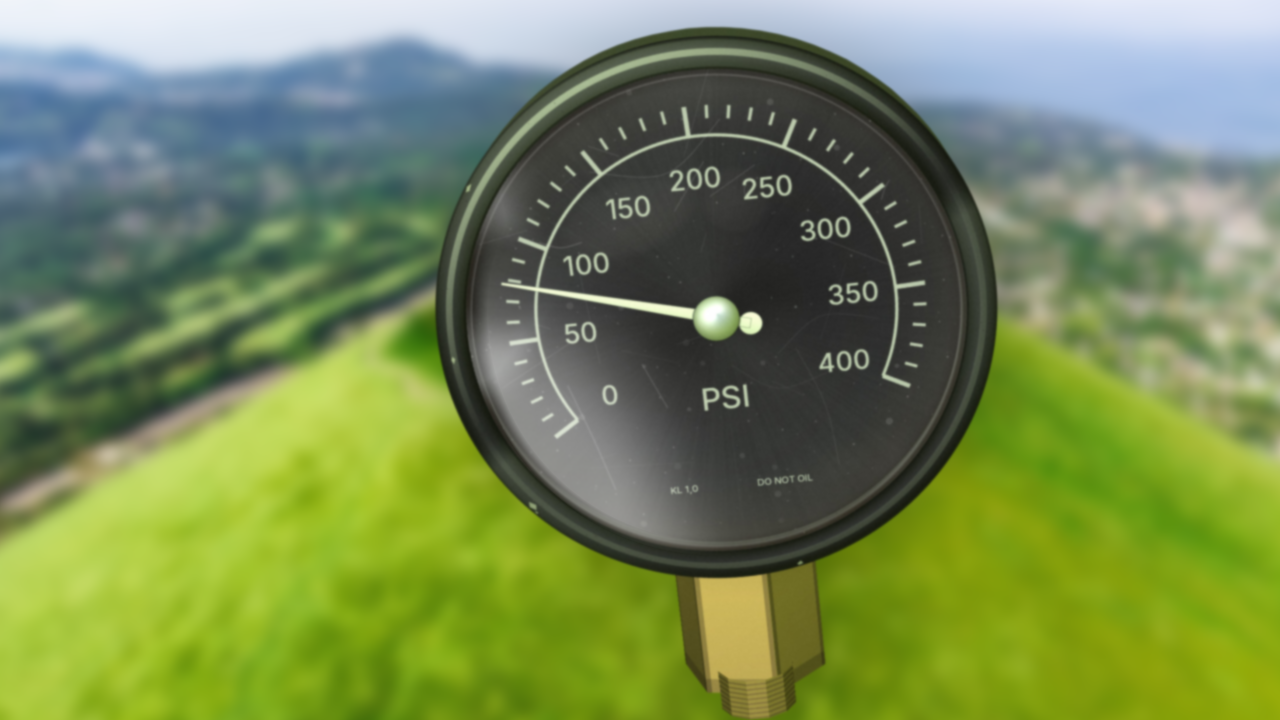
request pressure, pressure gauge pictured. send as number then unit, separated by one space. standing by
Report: 80 psi
